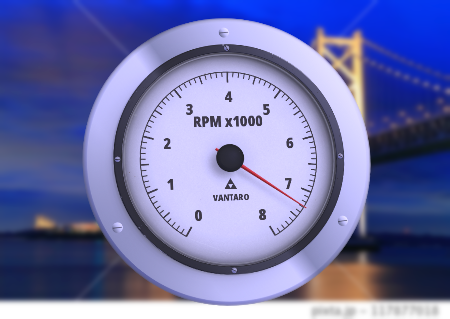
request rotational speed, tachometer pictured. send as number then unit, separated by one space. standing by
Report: 7300 rpm
